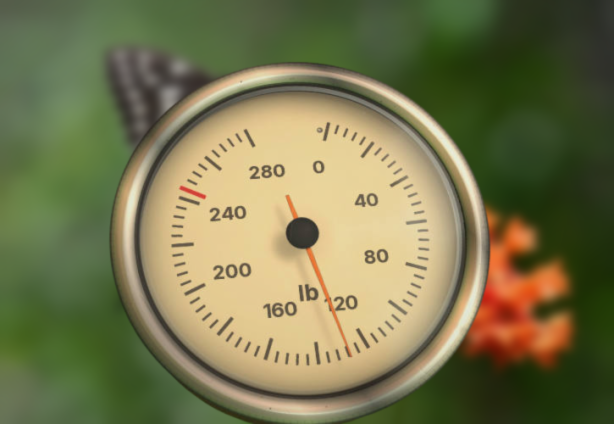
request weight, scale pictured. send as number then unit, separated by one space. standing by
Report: 128 lb
